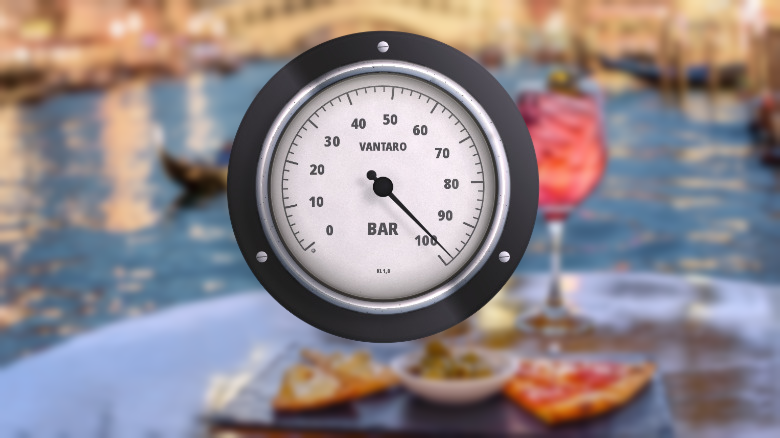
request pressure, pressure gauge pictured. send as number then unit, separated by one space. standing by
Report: 98 bar
